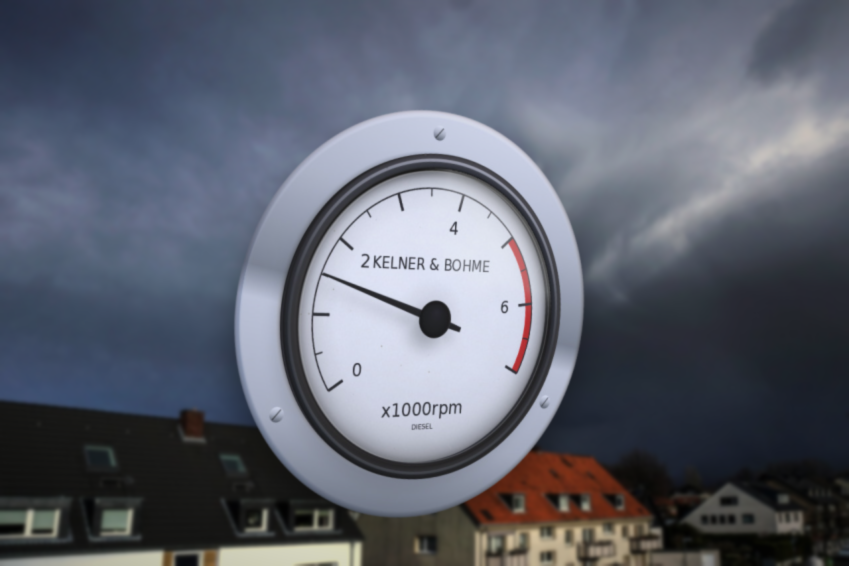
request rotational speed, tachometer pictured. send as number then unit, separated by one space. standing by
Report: 1500 rpm
